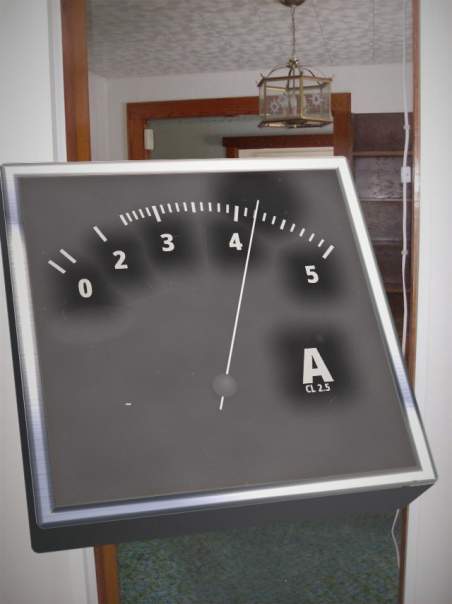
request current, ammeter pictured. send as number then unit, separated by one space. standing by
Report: 4.2 A
